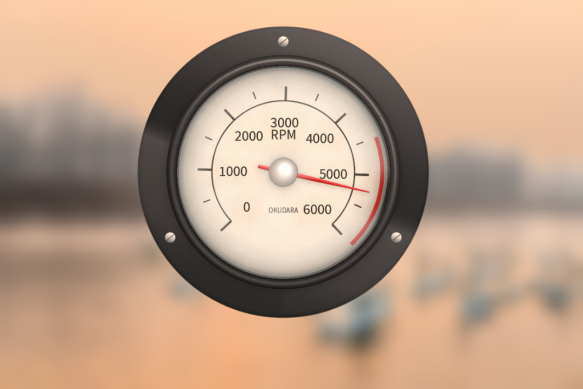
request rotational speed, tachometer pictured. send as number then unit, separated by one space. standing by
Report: 5250 rpm
